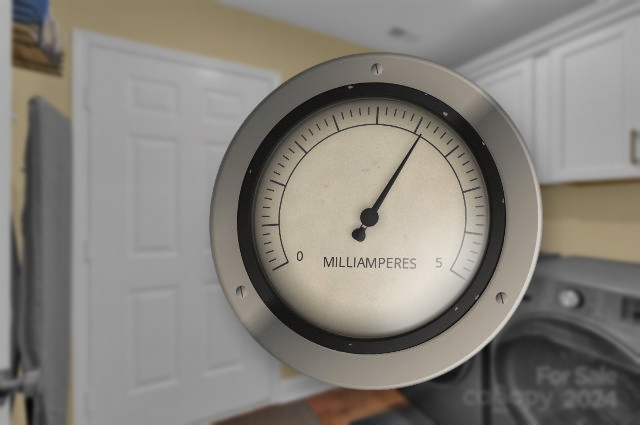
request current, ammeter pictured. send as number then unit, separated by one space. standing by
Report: 3.1 mA
